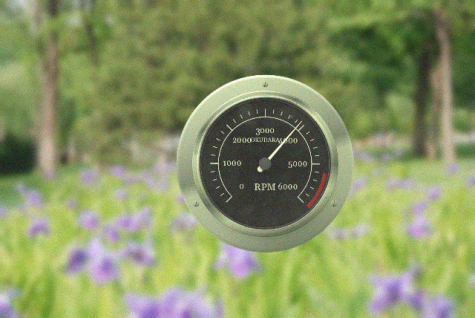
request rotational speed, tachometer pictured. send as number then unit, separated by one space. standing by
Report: 3900 rpm
